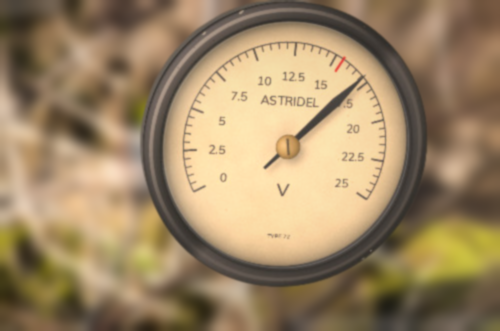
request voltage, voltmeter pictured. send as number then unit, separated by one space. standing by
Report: 17 V
